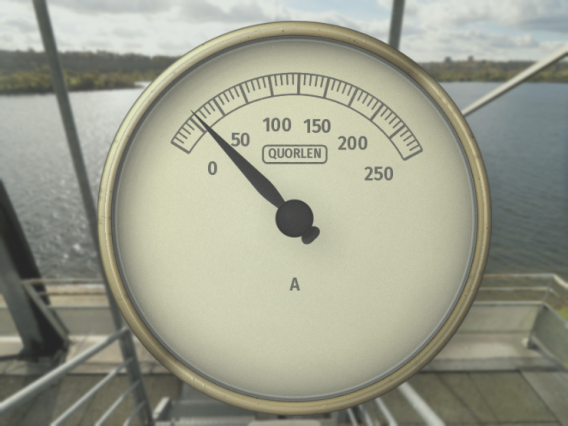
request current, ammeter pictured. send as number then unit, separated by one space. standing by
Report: 30 A
